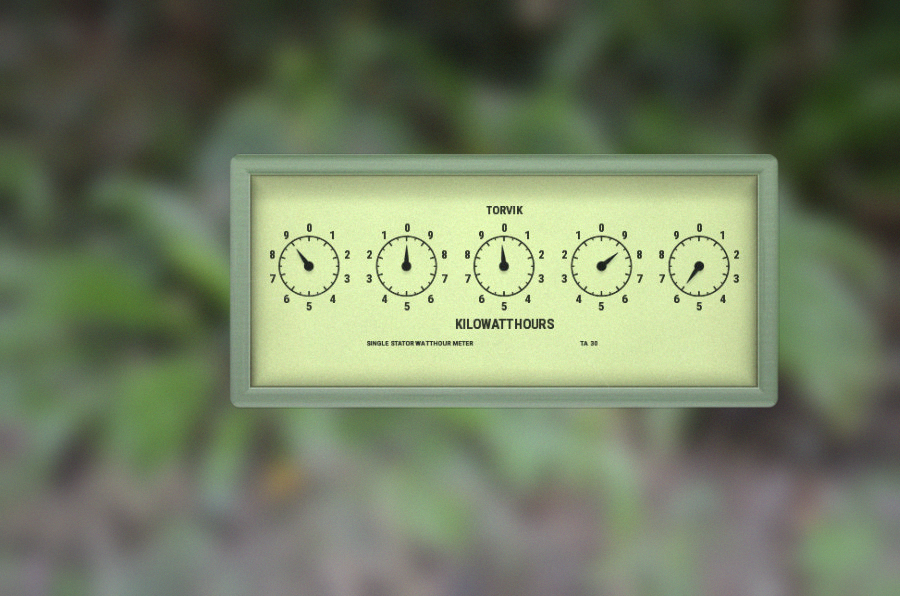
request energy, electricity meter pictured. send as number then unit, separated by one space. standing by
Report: 89986 kWh
